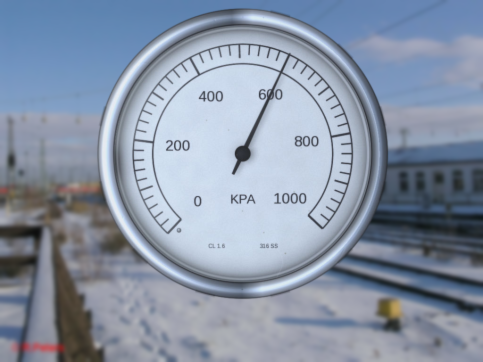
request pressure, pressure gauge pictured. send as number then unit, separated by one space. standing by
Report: 600 kPa
